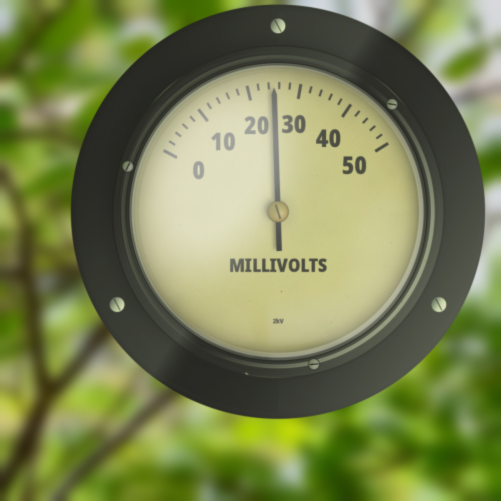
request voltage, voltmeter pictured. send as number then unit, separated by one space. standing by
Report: 25 mV
